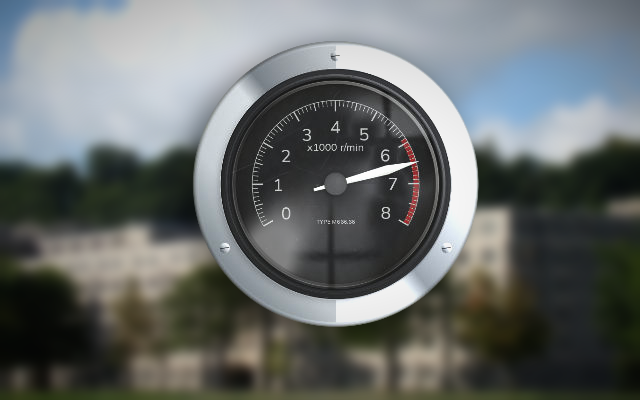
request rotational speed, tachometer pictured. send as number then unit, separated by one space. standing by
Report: 6500 rpm
